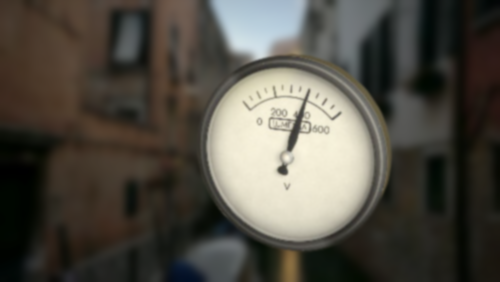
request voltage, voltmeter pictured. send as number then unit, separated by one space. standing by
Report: 400 V
